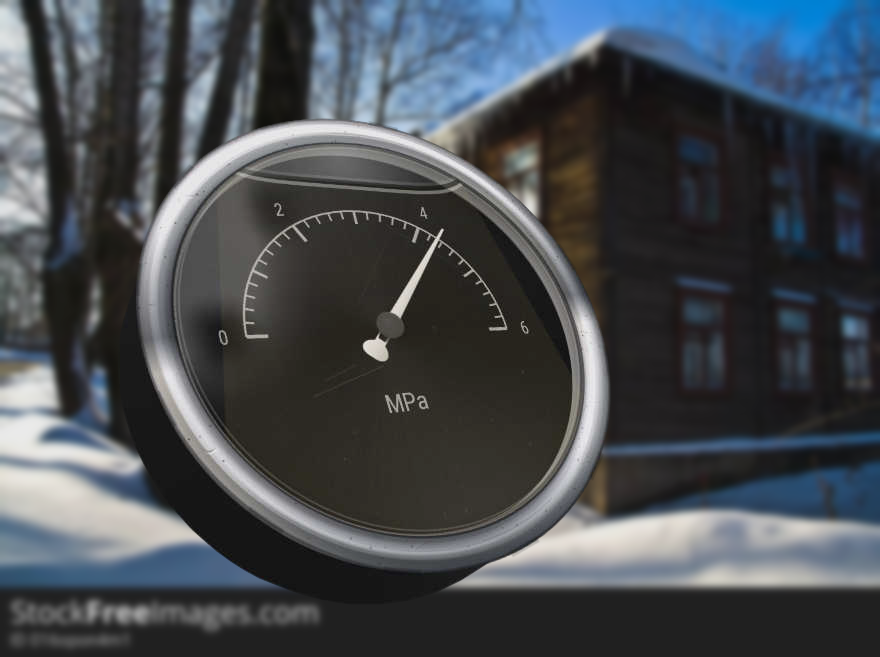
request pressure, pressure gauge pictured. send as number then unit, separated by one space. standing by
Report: 4.3 MPa
